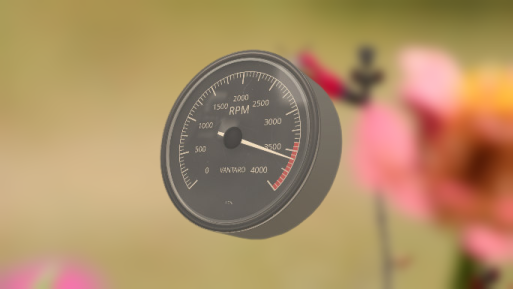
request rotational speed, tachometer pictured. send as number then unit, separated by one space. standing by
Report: 3600 rpm
